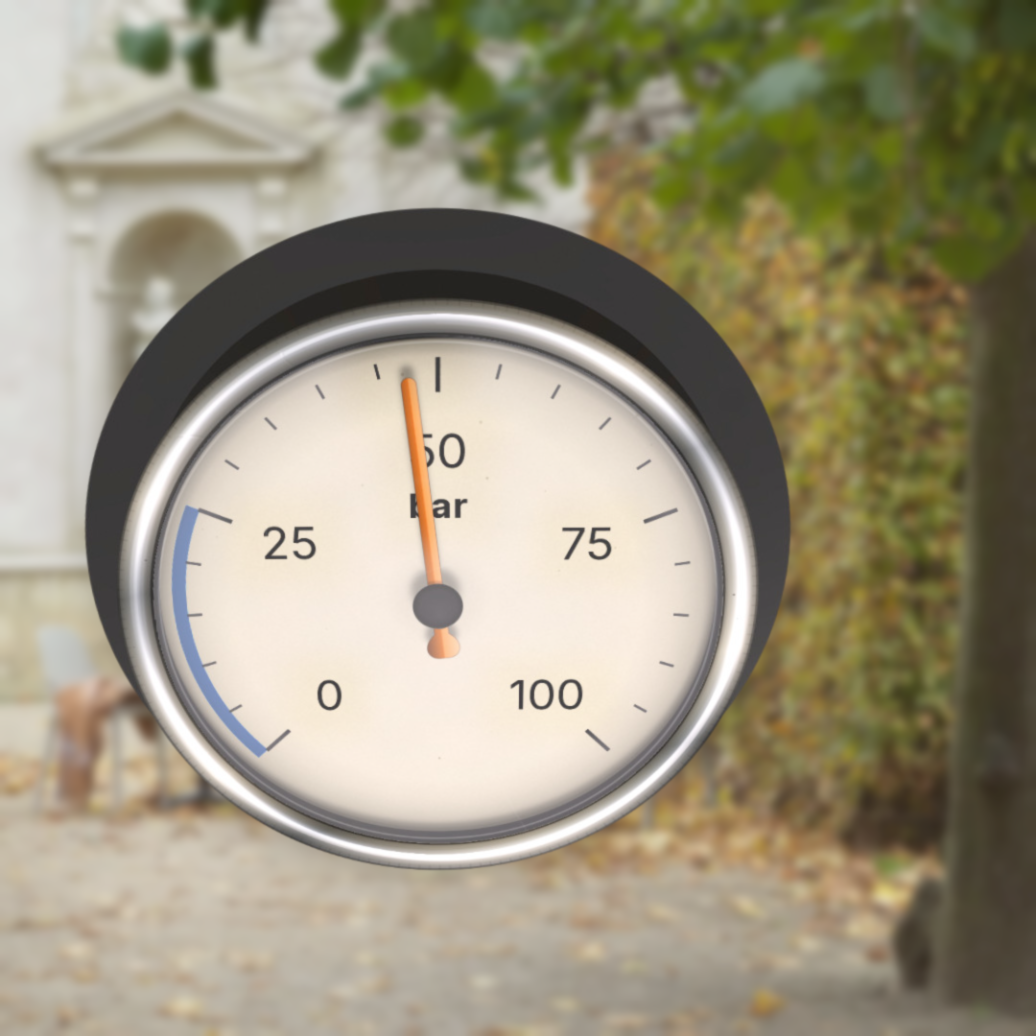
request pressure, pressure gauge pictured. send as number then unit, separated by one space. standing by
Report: 47.5 bar
